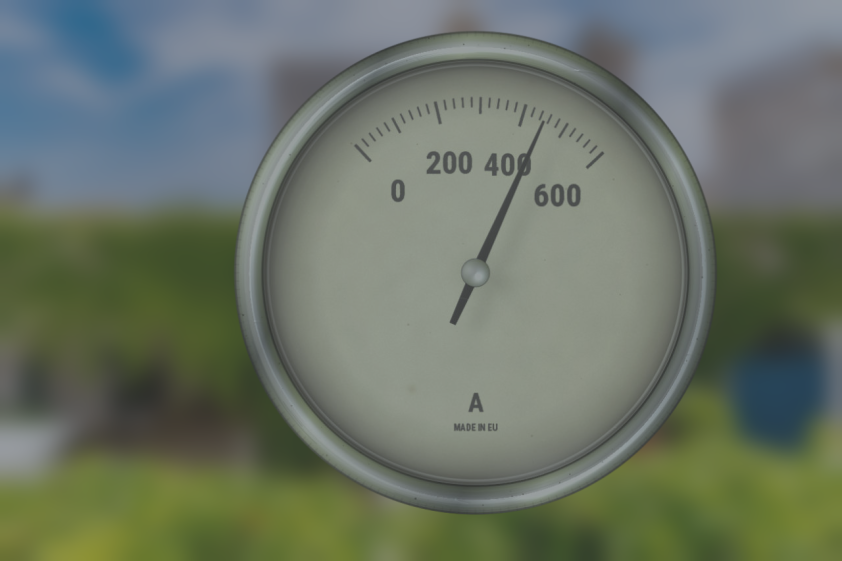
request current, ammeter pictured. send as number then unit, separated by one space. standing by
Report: 450 A
